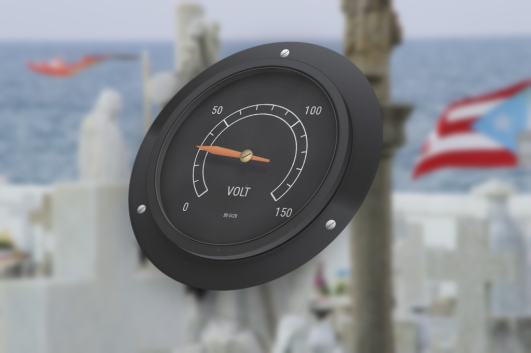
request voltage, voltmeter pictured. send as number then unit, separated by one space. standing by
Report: 30 V
